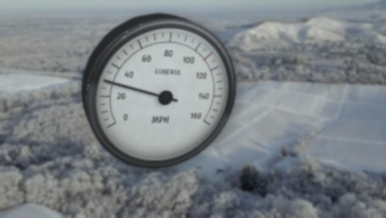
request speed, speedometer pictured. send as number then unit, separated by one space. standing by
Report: 30 mph
